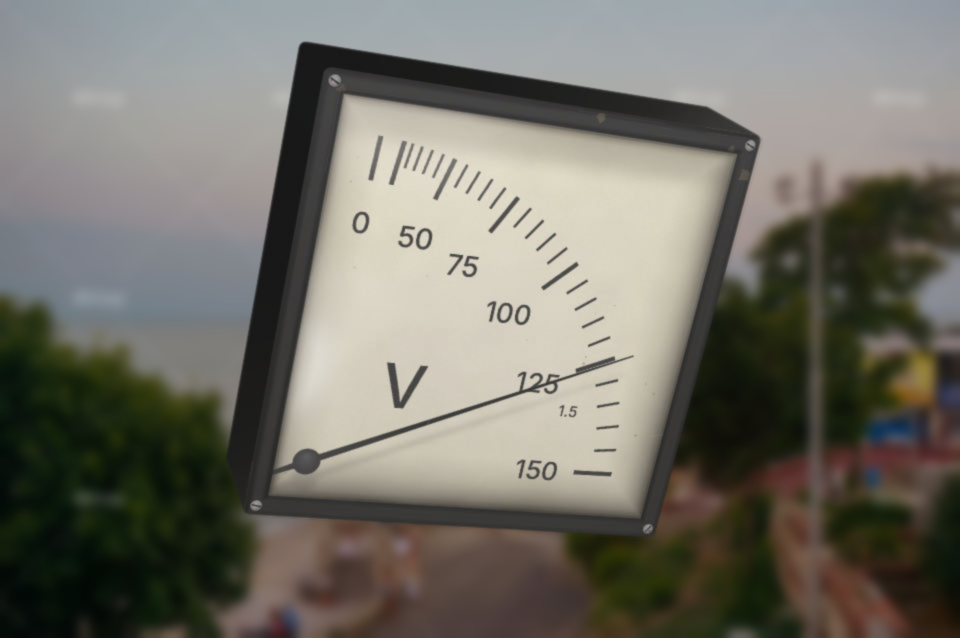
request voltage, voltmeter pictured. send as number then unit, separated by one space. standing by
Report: 125 V
